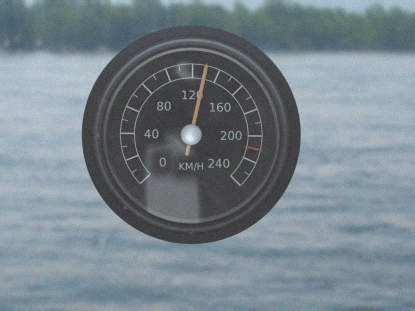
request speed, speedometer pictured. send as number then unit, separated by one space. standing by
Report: 130 km/h
